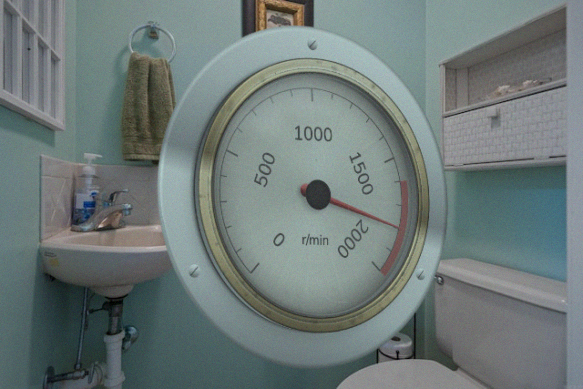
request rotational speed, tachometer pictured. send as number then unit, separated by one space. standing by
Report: 1800 rpm
